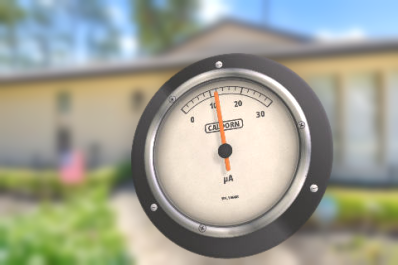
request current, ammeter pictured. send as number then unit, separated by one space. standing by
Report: 12 µA
